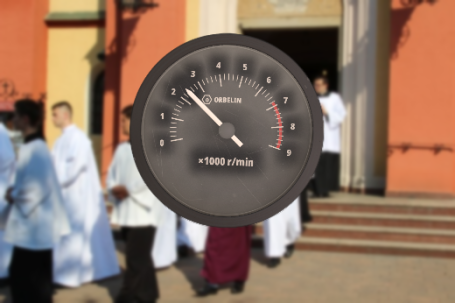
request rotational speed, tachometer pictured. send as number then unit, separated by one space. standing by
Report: 2400 rpm
